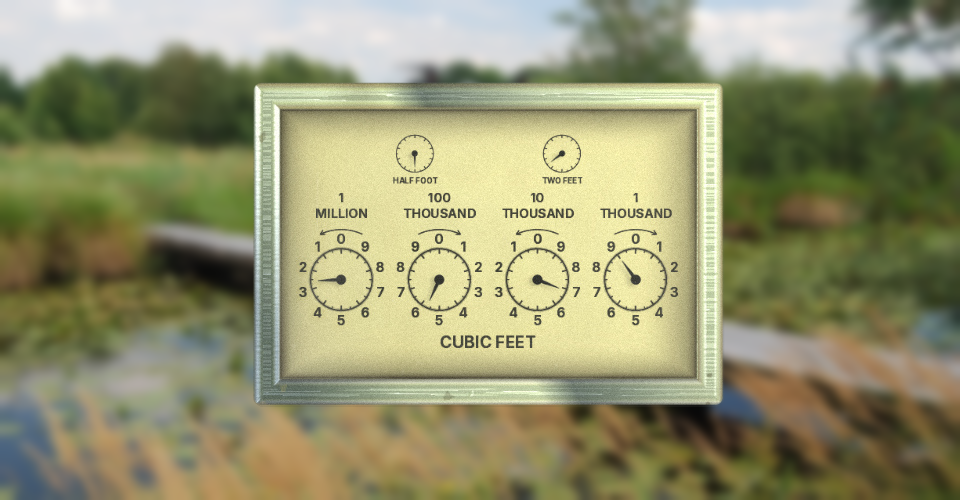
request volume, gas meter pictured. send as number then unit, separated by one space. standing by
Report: 256900 ft³
